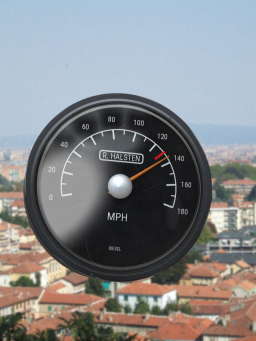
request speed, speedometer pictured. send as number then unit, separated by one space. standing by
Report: 135 mph
